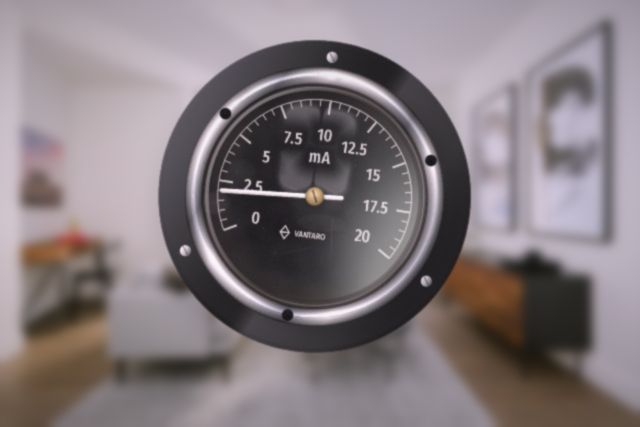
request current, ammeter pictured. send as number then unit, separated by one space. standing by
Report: 2 mA
